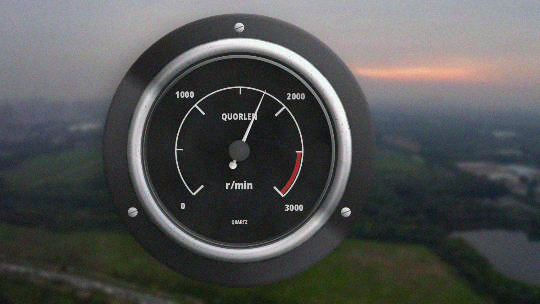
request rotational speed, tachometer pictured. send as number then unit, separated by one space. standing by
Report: 1750 rpm
